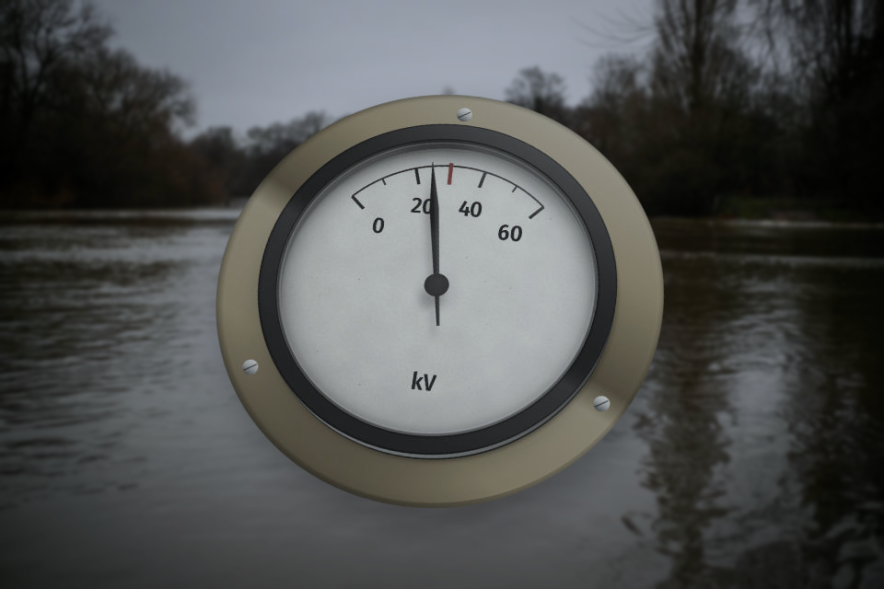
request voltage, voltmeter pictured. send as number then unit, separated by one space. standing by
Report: 25 kV
